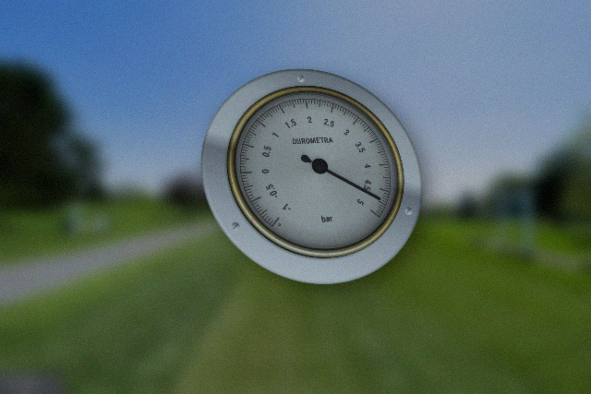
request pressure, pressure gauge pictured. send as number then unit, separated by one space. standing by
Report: 4.75 bar
